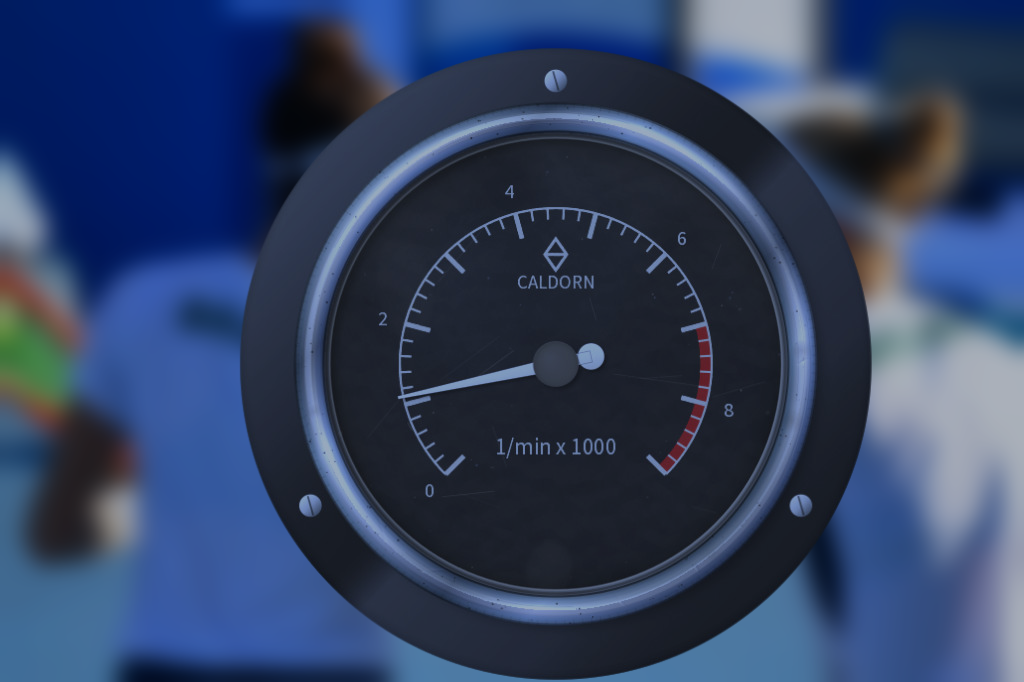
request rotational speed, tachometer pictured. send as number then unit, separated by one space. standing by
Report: 1100 rpm
